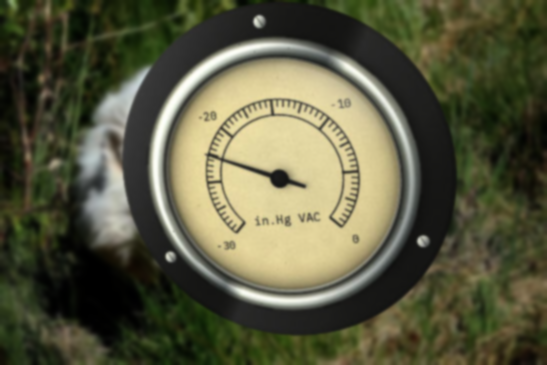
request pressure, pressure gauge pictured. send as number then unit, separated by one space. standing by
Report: -22.5 inHg
